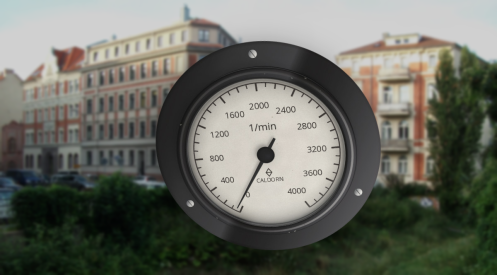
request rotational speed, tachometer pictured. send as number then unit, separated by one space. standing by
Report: 50 rpm
